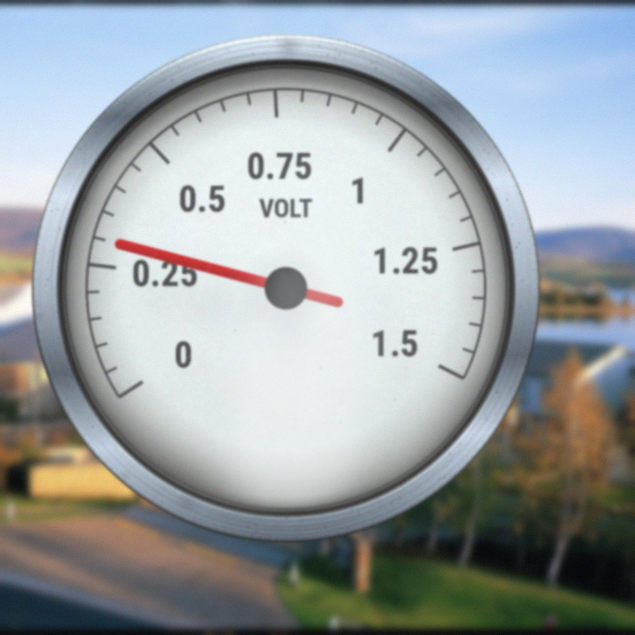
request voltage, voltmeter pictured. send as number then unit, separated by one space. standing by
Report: 0.3 V
